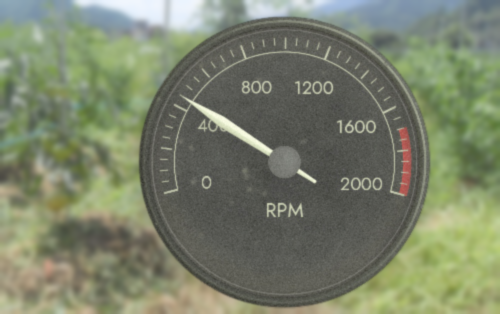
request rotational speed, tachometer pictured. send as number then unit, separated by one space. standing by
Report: 450 rpm
